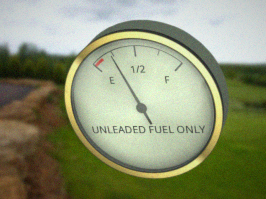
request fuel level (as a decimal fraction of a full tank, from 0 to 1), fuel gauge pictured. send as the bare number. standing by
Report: 0.25
